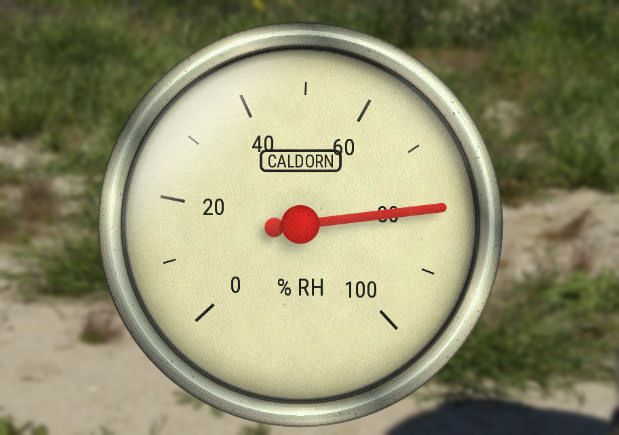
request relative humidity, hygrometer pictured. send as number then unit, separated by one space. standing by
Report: 80 %
